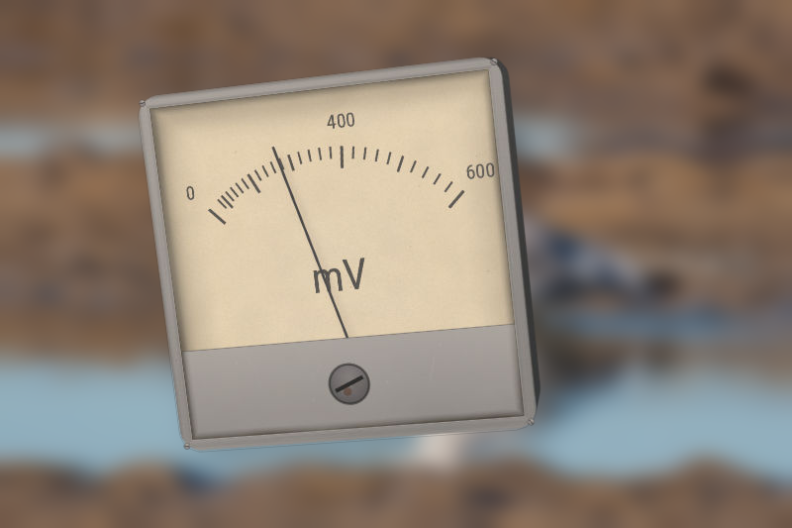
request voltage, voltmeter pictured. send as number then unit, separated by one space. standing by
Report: 280 mV
